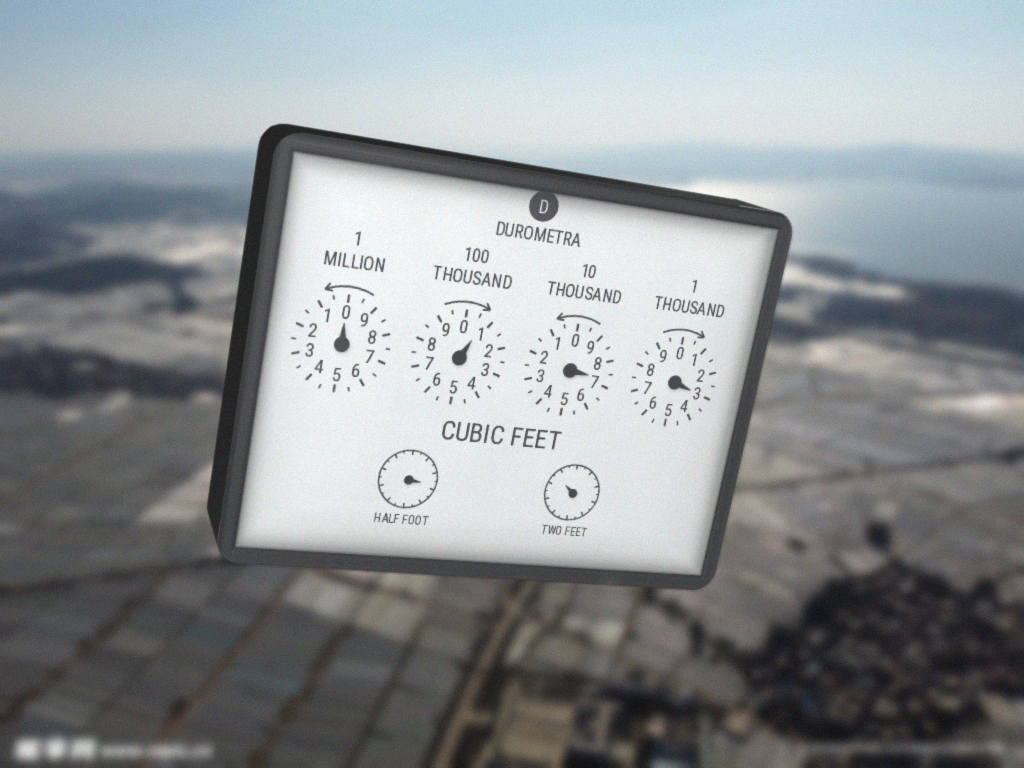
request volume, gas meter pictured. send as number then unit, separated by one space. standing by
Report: 7300 ft³
